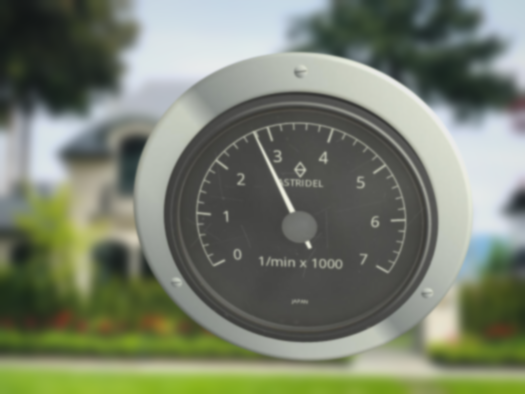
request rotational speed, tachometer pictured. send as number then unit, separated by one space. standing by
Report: 2800 rpm
